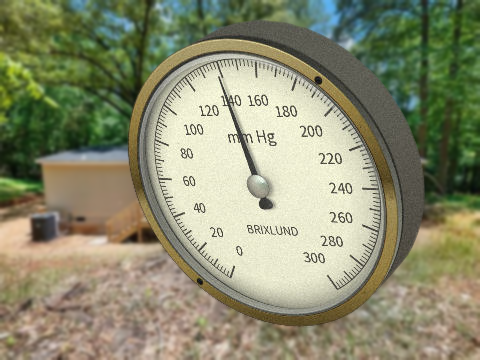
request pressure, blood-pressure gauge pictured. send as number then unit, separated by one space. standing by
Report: 140 mmHg
